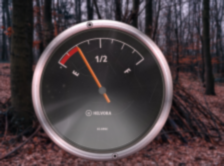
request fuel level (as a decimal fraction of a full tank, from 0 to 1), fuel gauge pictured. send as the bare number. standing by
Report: 0.25
